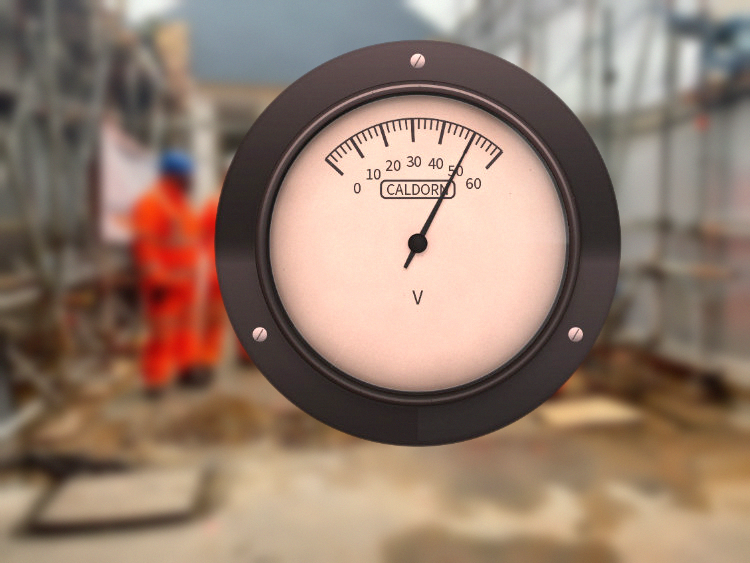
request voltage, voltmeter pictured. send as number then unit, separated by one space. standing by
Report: 50 V
